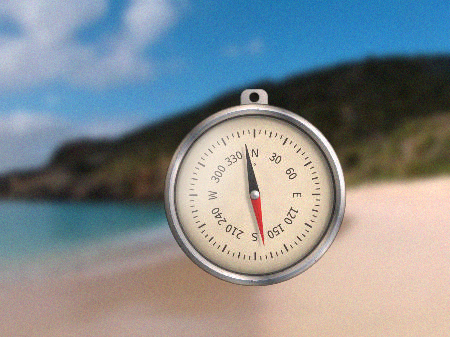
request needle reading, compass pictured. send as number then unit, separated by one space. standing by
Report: 170 °
